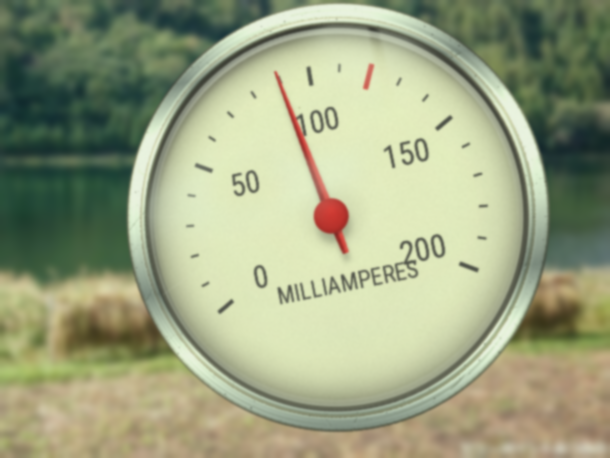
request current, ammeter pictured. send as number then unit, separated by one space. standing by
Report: 90 mA
